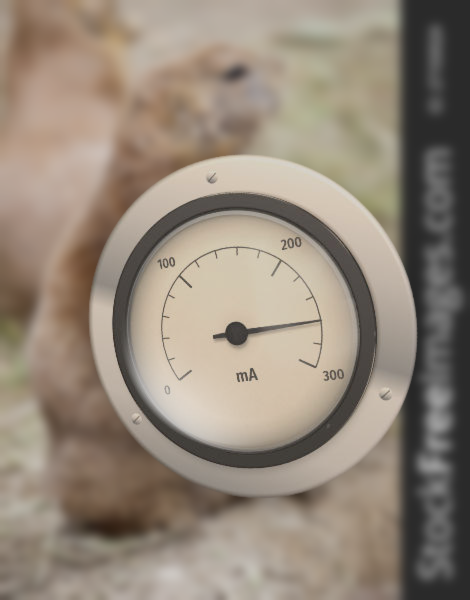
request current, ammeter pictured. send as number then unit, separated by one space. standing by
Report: 260 mA
